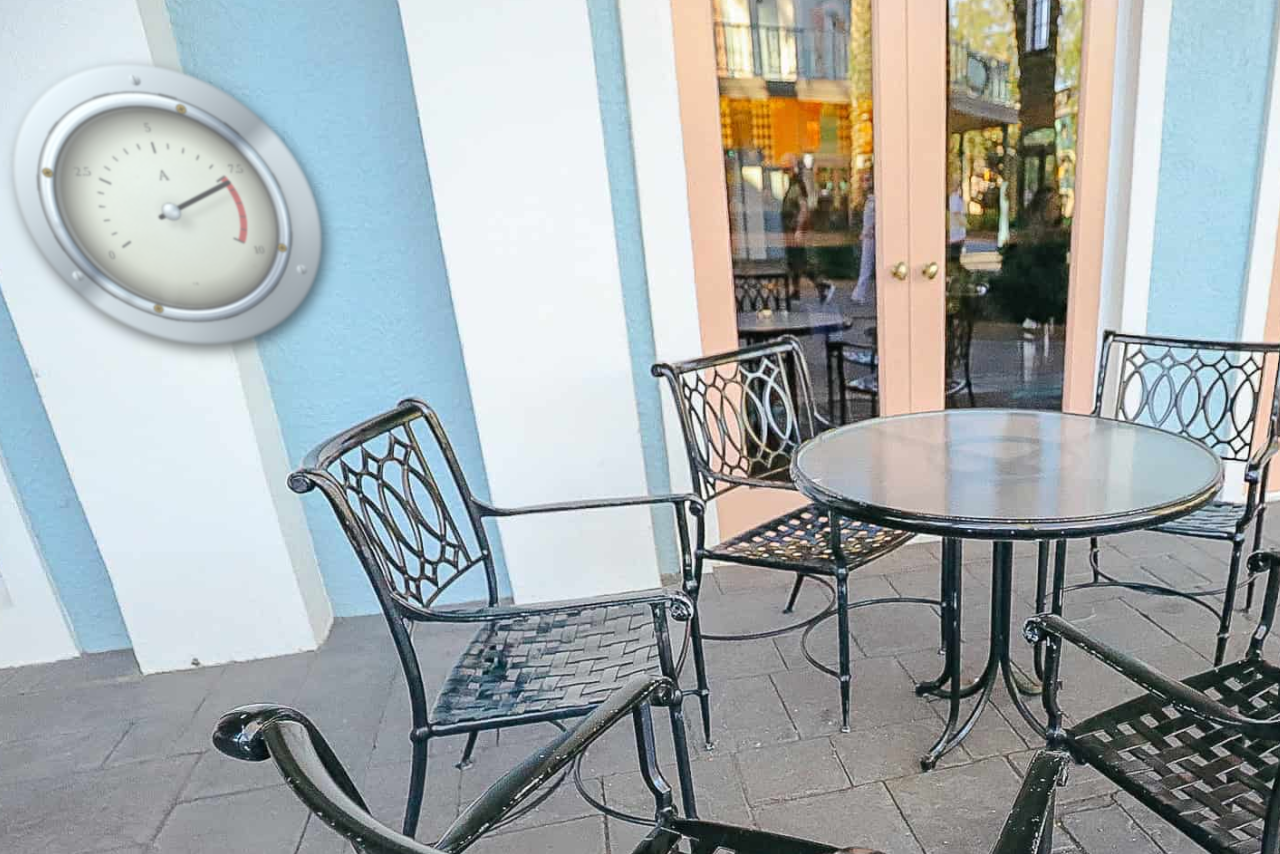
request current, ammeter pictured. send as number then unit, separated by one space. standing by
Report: 7.75 A
